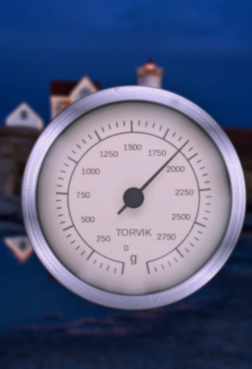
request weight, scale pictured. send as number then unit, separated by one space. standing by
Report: 1900 g
